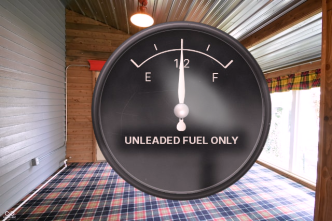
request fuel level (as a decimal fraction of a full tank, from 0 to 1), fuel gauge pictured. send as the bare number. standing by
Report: 0.5
